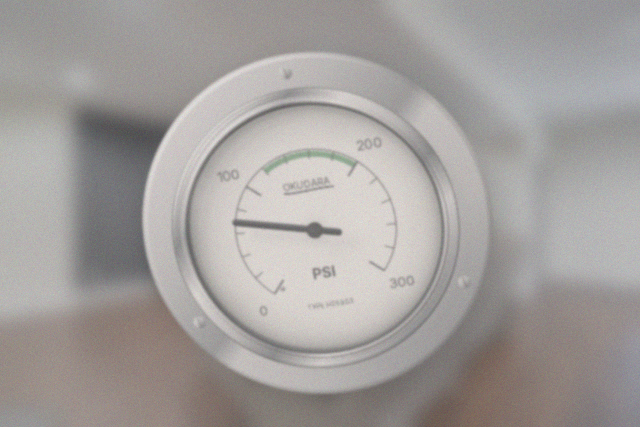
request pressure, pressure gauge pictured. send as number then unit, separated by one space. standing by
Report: 70 psi
